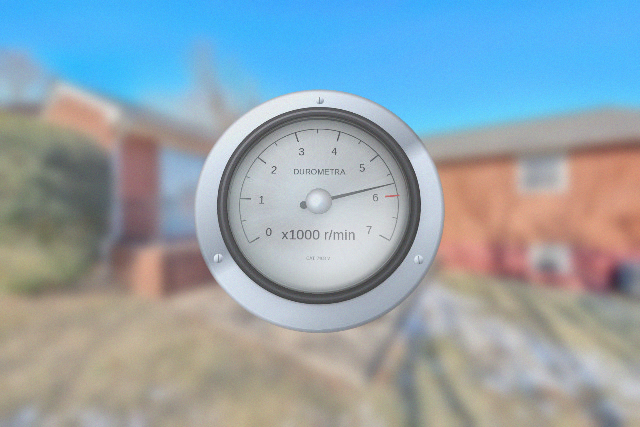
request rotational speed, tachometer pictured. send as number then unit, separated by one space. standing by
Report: 5750 rpm
